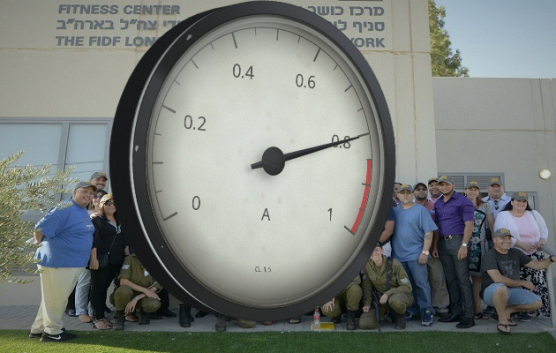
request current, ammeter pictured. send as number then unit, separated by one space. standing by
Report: 0.8 A
